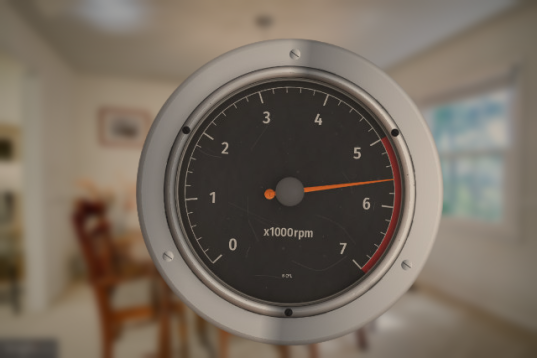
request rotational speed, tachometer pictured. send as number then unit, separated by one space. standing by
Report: 5600 rpm
